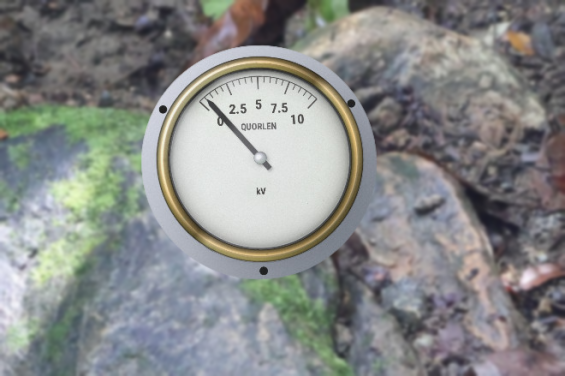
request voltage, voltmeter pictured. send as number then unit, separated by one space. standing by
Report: 0.5 kV
